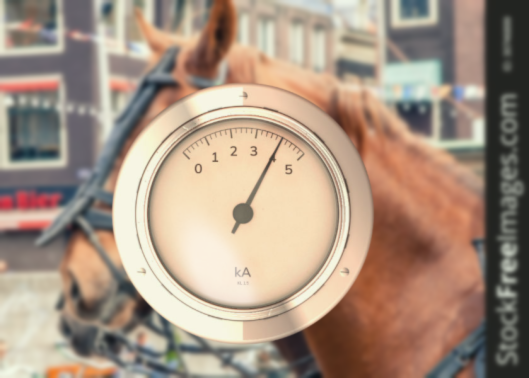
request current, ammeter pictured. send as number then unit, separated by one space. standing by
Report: 4 kA
